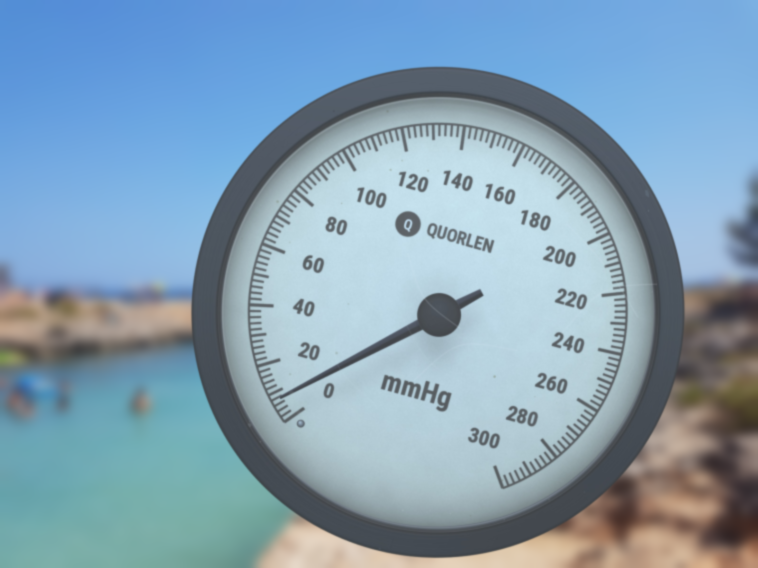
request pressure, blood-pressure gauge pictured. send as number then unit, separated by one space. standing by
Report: 8 mmHg
